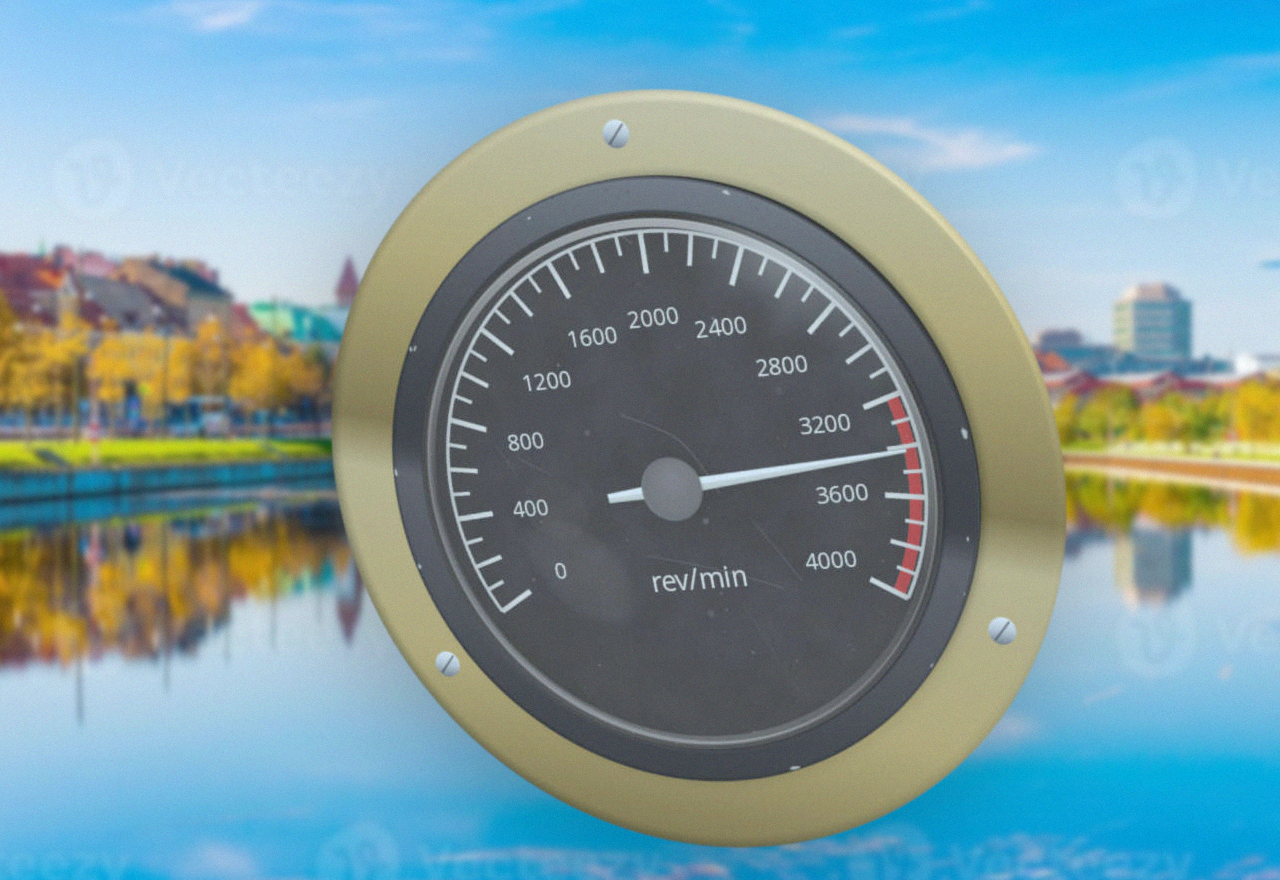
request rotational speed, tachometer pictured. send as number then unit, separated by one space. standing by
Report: 3400 rpm
